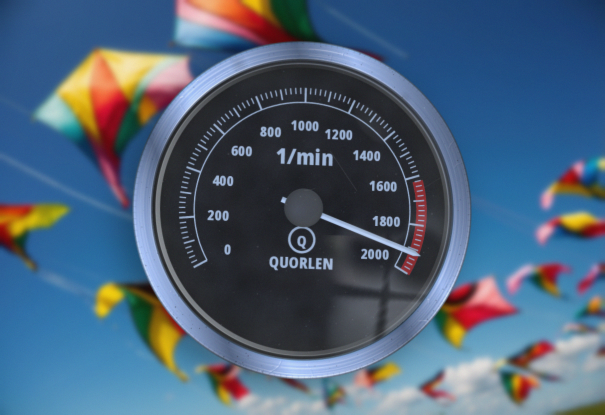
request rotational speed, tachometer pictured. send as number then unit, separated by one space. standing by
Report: 1920 rpm
